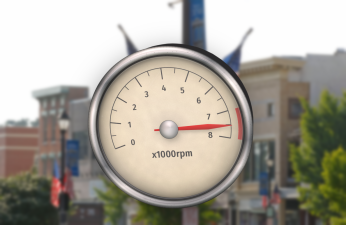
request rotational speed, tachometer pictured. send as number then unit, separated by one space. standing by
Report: 7500 rpm
